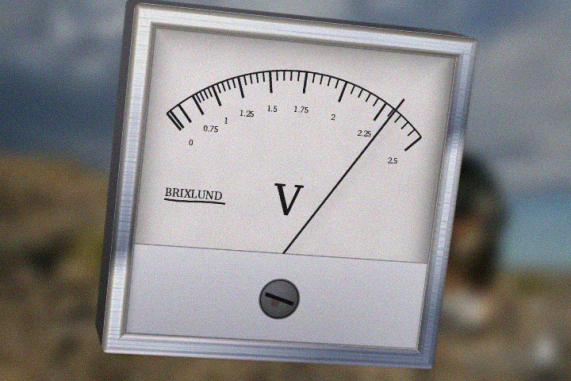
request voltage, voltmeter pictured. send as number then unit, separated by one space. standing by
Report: 2.3 V
